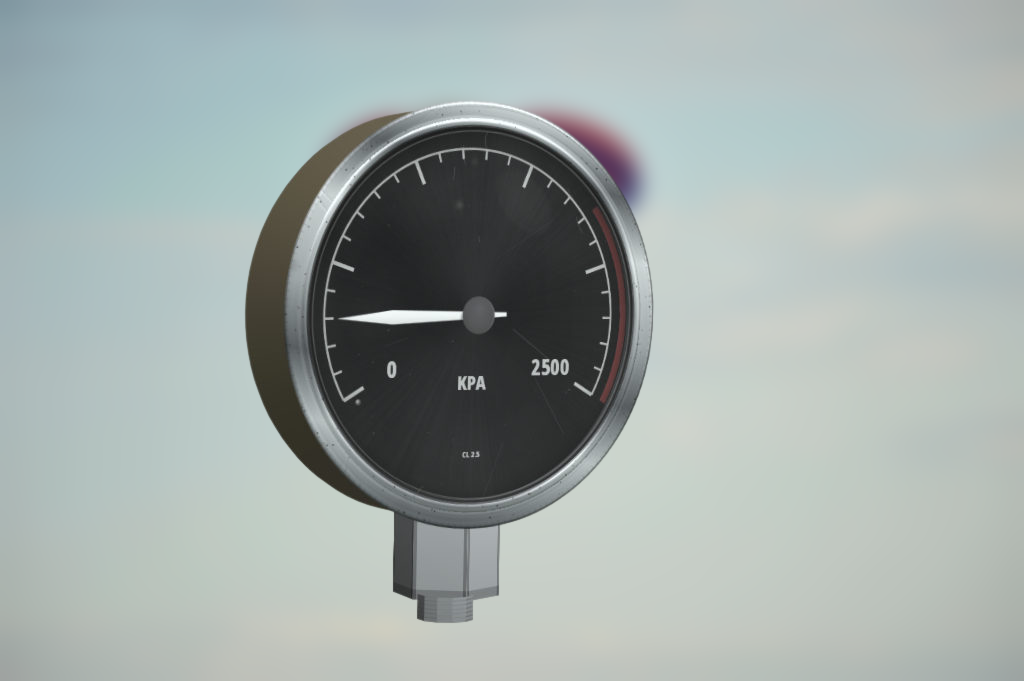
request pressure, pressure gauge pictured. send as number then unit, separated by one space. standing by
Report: 300 kPa
